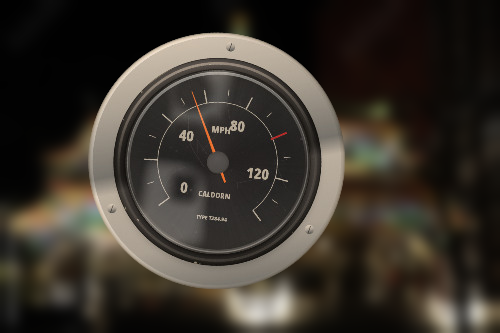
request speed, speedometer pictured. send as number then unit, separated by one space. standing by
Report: 55 mph
